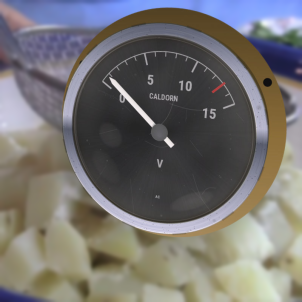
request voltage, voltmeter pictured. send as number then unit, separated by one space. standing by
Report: 1 V
